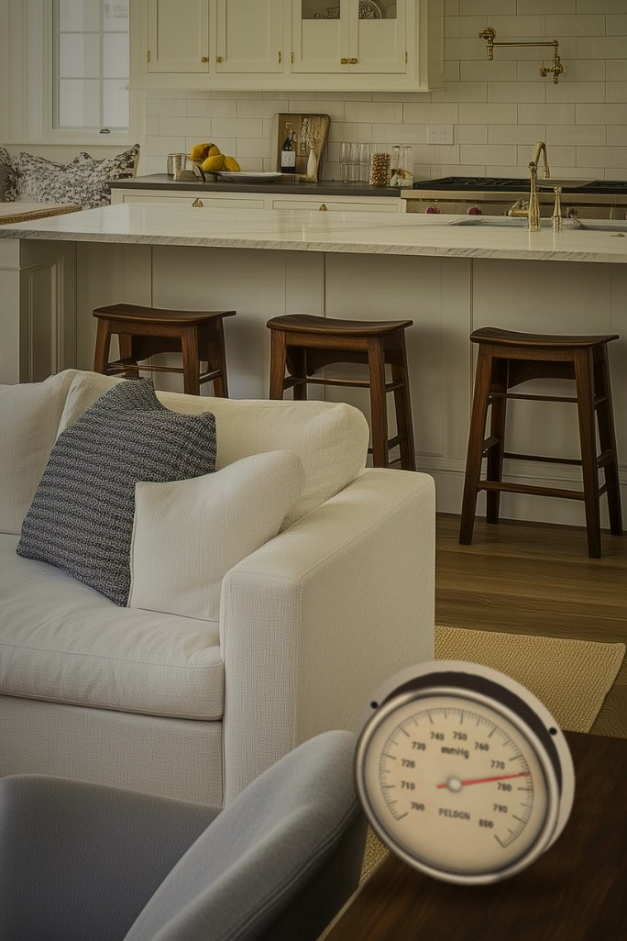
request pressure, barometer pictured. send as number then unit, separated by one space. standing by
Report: 775 mmHg
